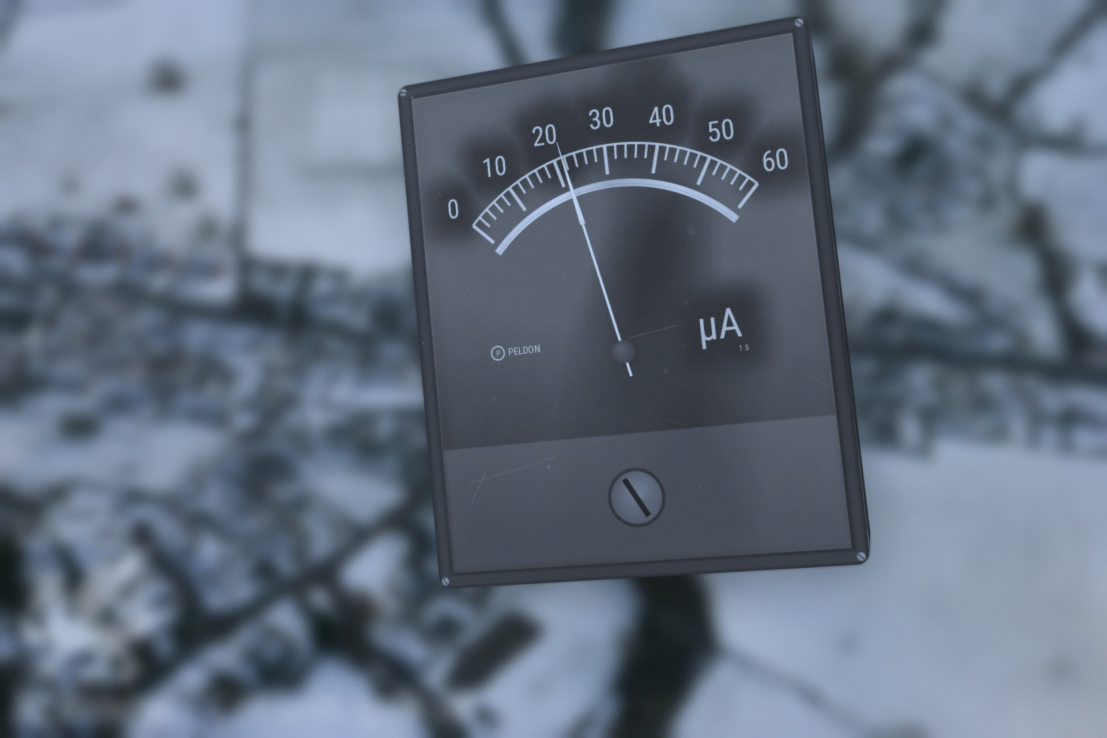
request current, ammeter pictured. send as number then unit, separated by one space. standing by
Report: 22 µA
